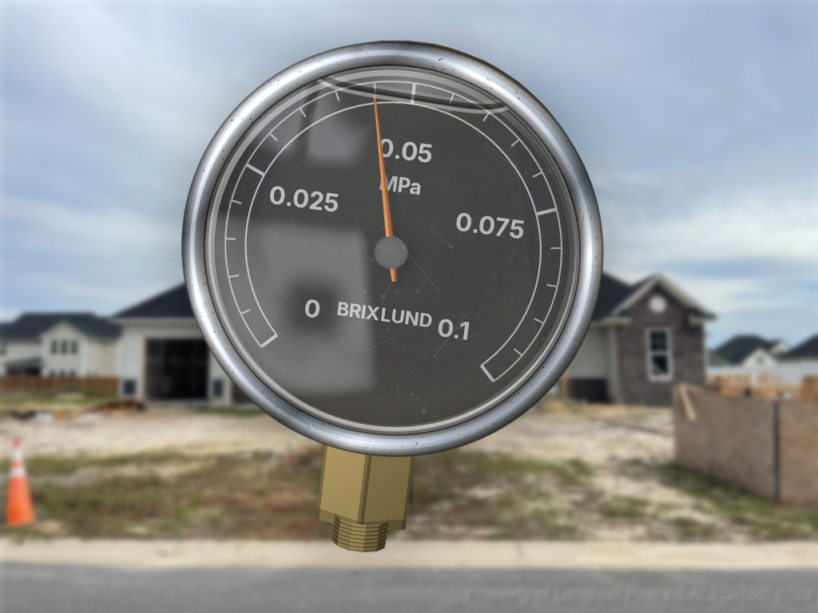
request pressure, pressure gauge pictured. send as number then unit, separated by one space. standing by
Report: 0.045 MPa
